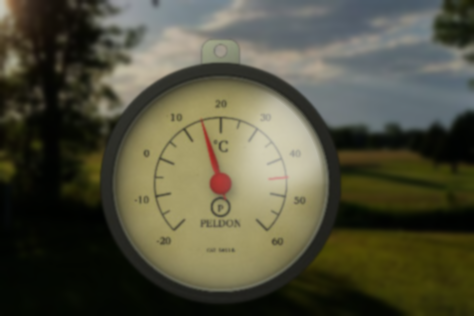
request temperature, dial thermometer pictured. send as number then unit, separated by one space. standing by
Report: 15 °C
